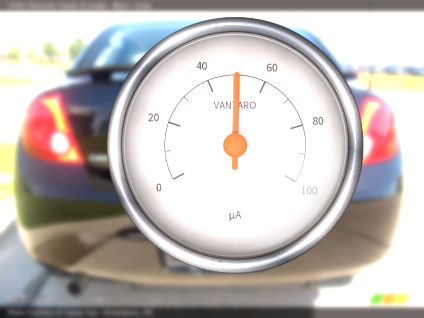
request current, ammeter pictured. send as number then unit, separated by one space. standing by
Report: 50 µA
